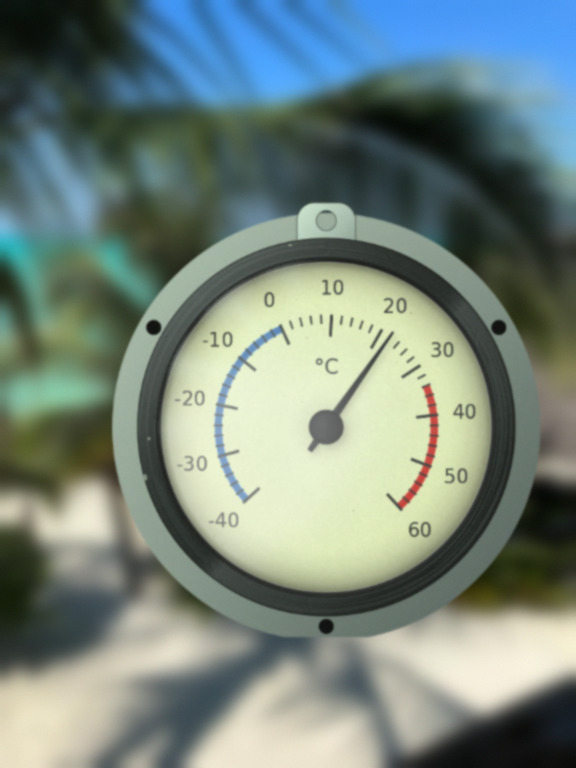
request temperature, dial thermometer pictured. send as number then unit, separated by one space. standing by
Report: 22 °C
